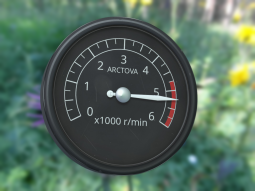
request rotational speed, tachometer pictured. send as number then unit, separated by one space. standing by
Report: 5250 rpm
